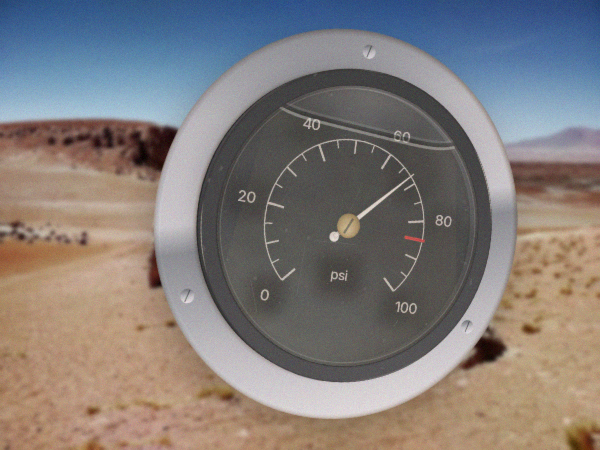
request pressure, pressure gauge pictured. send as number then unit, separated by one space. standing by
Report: 67.5 psi
